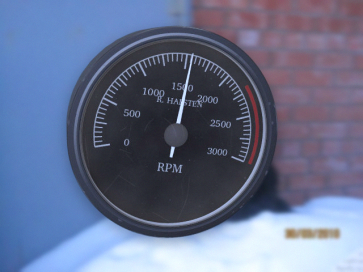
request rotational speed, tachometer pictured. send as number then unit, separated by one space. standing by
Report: 1550 rpm
